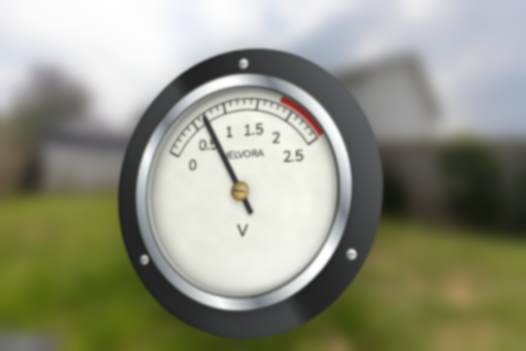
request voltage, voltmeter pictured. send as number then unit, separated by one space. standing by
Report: 0.7 V
